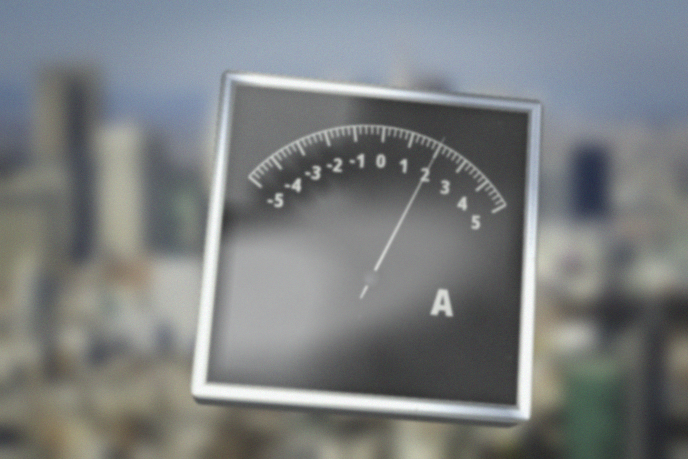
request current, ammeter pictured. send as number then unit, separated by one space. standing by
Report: 2 A
